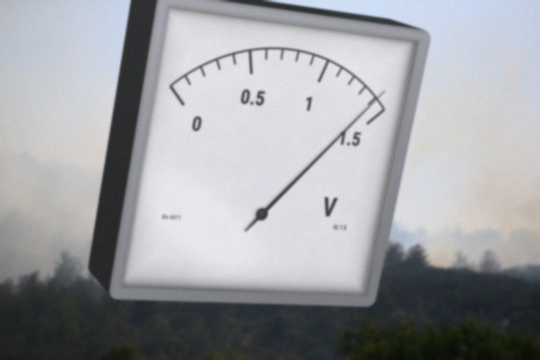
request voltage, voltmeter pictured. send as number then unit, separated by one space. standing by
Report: 1.4 V
